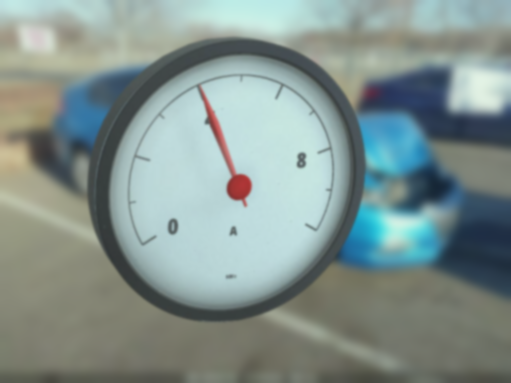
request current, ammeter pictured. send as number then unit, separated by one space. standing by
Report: 4 A
